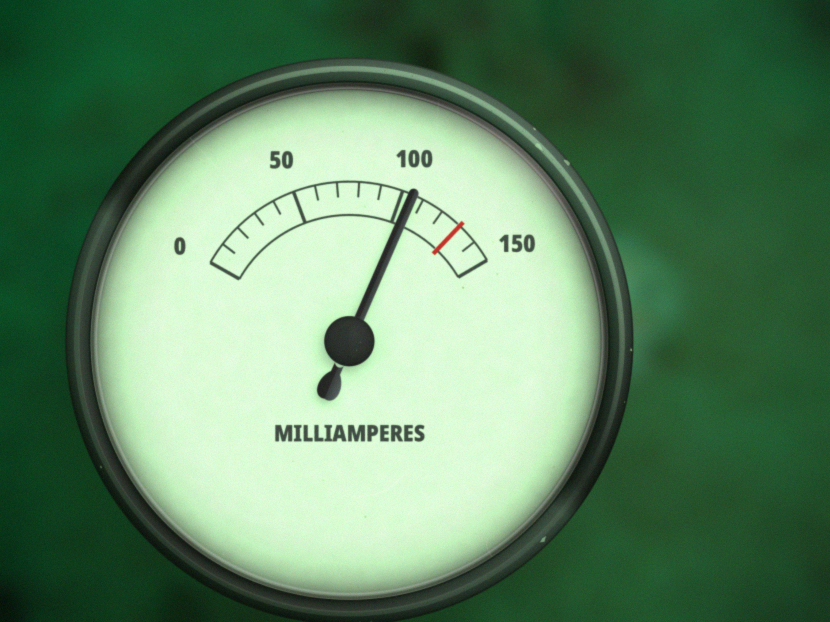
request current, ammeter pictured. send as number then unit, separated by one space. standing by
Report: 105 mA
